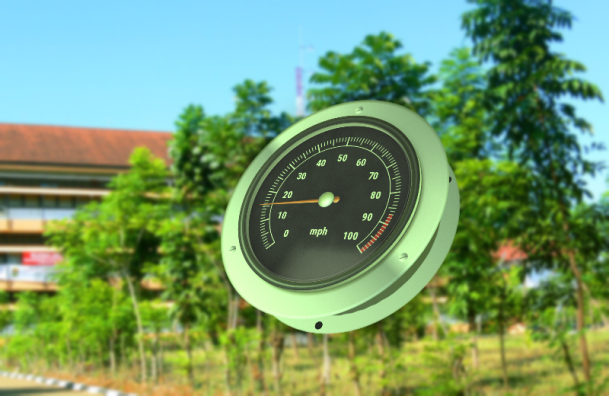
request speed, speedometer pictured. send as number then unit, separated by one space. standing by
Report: 15 mph
